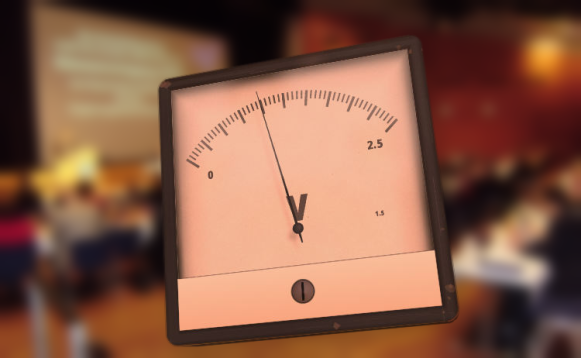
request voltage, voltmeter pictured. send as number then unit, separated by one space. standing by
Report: 1 V
